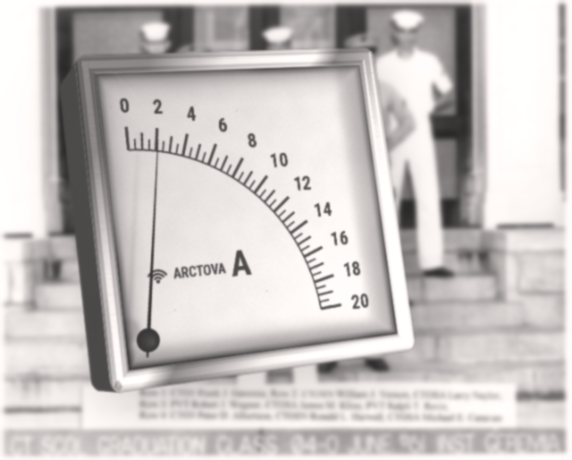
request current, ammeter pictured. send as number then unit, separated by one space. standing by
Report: 2 A
